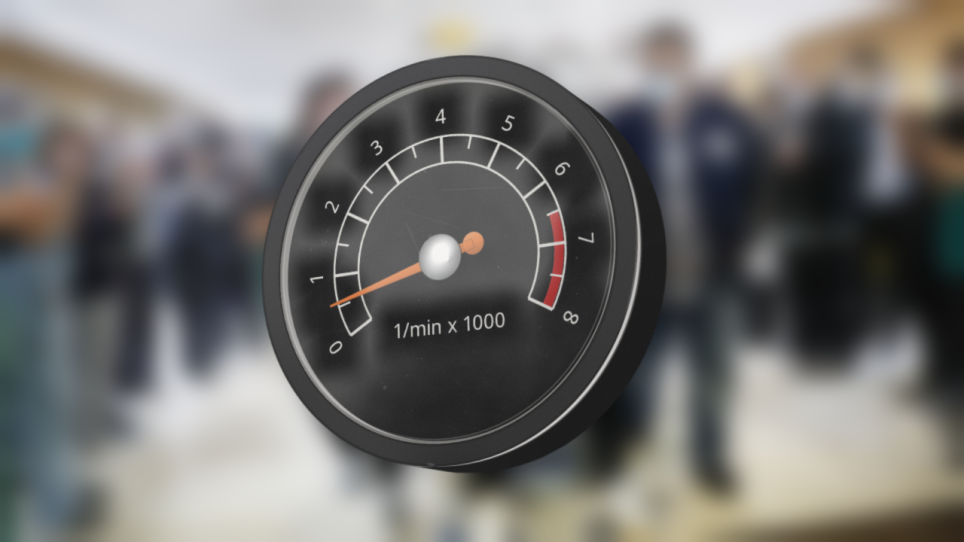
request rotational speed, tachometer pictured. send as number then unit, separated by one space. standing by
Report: 500 rpm
